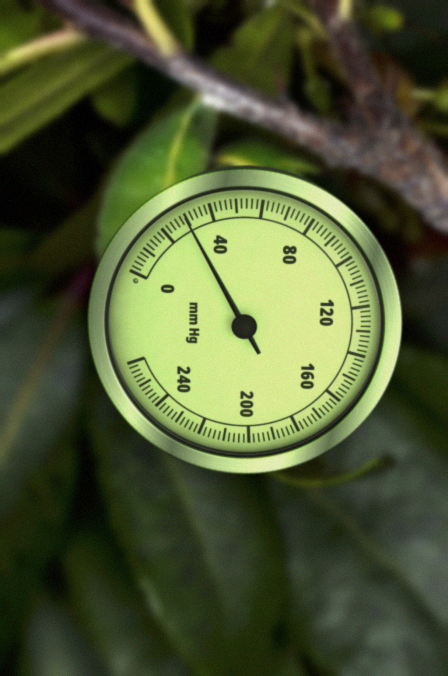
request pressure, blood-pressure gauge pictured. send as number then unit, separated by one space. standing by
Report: 30 mmHg
